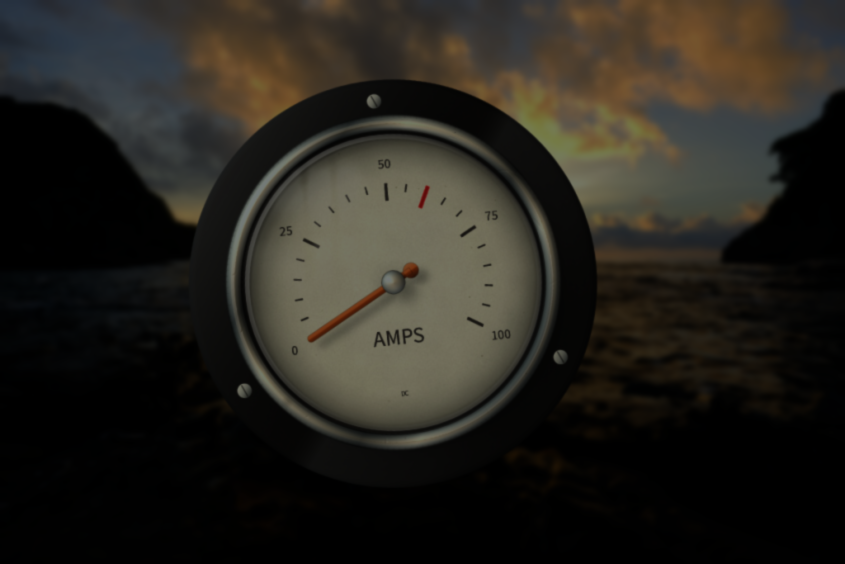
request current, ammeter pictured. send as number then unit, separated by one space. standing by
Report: 0 A
